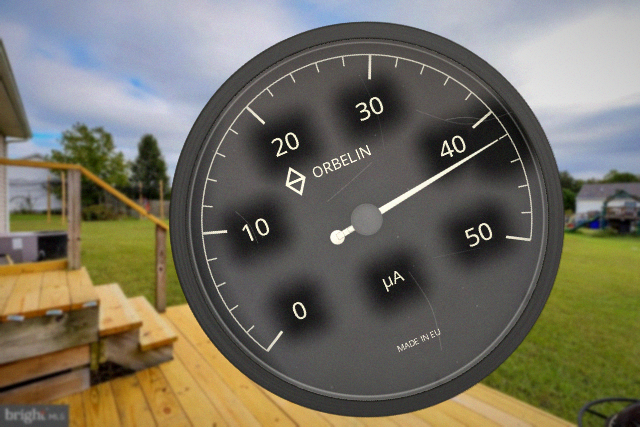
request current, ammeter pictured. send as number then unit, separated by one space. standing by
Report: 42 µA
